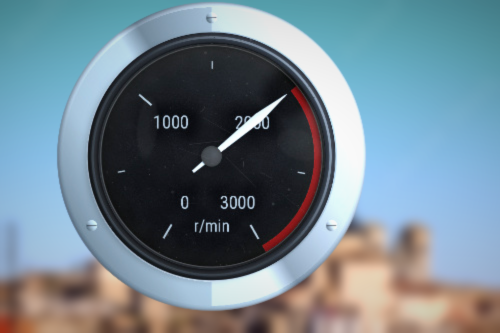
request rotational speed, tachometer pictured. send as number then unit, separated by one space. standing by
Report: 2000 rpm
